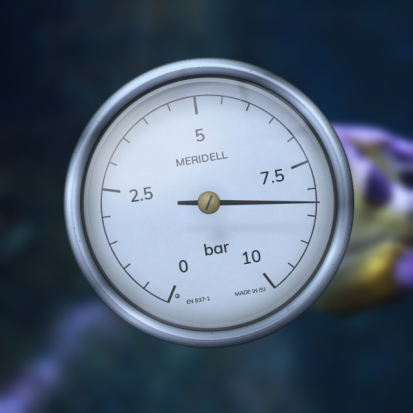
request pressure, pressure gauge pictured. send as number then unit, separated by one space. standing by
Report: 8.25 bar
